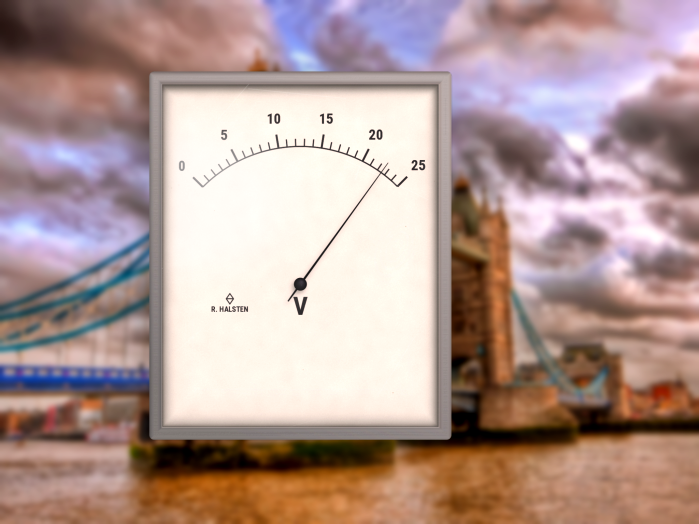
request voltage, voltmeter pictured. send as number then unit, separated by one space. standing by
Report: 22.5 V
